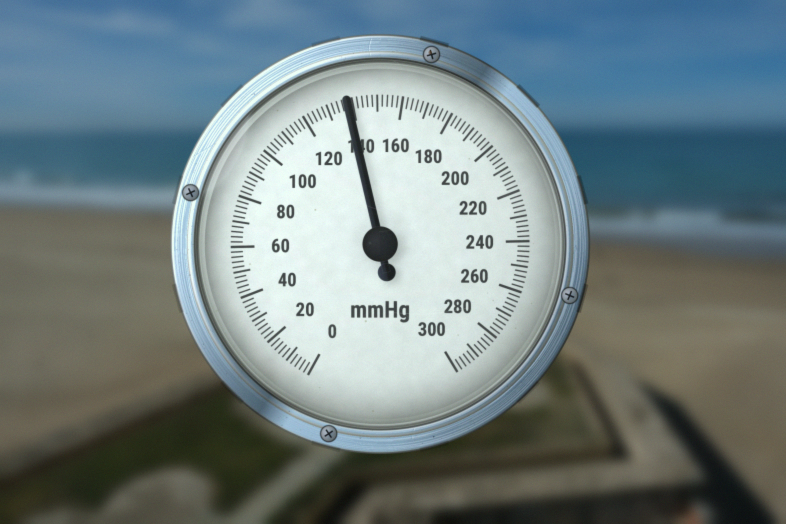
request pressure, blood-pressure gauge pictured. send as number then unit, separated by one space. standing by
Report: 138 mmHg
